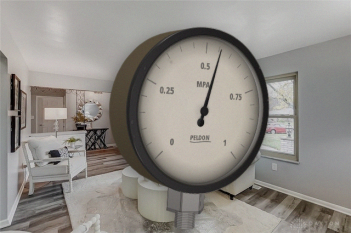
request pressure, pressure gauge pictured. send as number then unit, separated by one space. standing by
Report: 0.55 MPa
